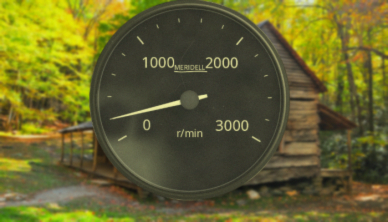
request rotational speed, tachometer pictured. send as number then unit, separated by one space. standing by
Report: 200 rpm
